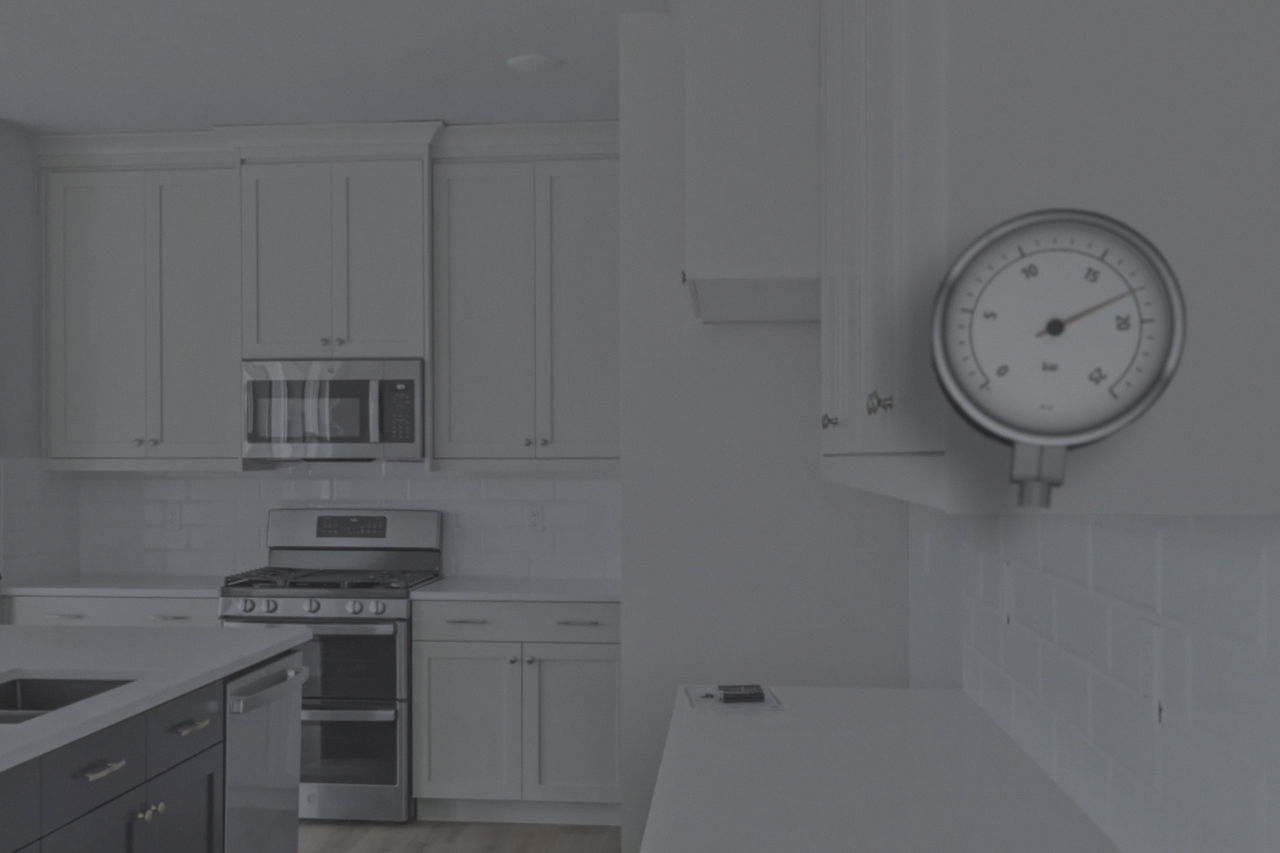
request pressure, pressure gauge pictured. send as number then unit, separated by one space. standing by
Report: 18 bar
